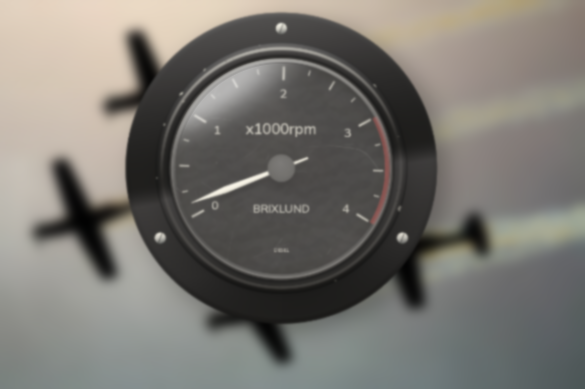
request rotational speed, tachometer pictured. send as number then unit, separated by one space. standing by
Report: 125 rpm
